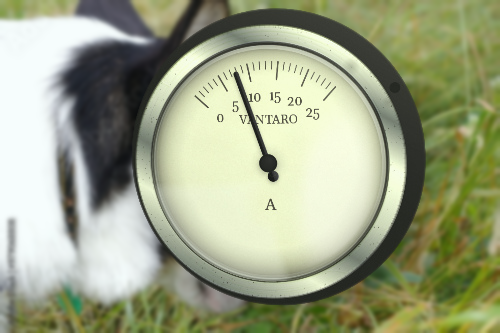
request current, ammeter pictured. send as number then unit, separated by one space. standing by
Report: 8 A
